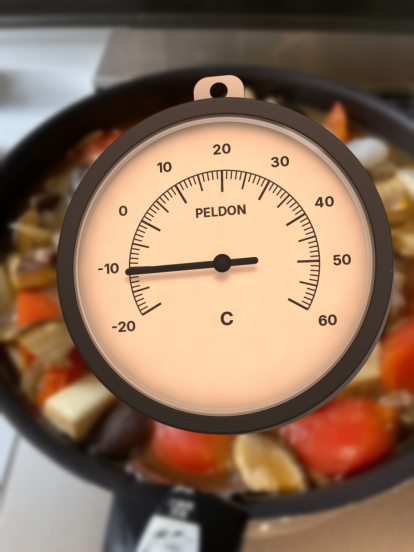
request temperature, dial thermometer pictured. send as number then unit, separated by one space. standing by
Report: -11 °C
